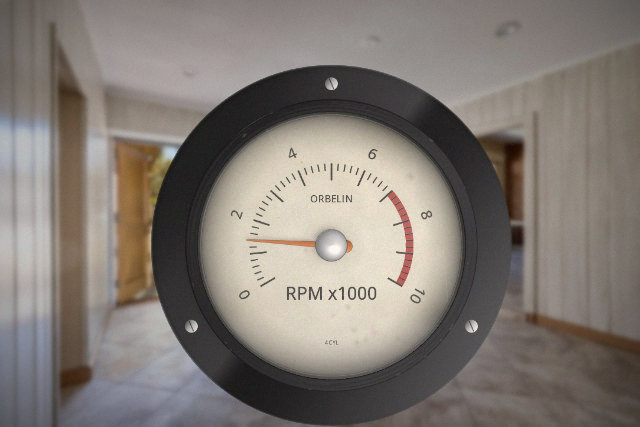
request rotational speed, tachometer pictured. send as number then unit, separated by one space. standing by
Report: 1400 rpm
